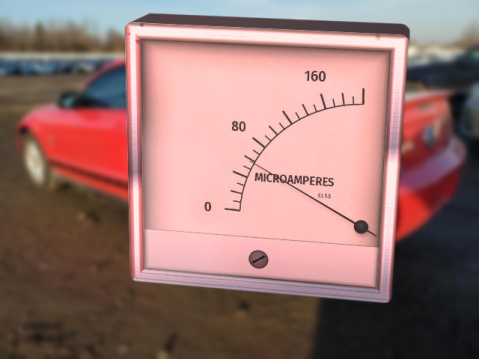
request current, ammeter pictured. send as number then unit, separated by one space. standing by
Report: 60 µA
